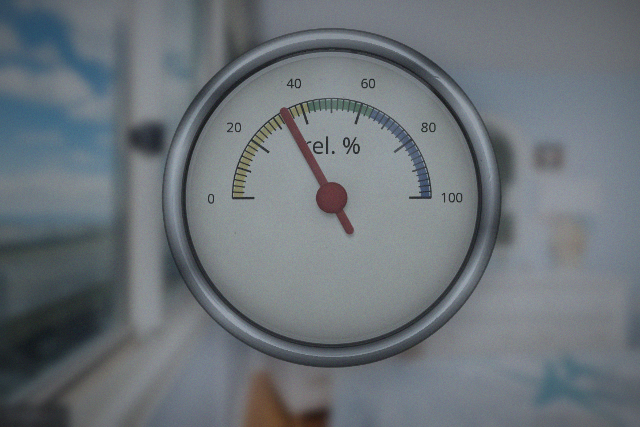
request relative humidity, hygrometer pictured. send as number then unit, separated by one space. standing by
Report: 34 %
